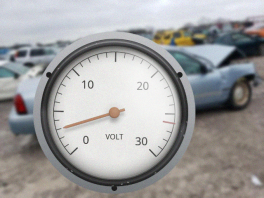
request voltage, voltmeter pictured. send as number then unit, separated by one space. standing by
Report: 3 V
